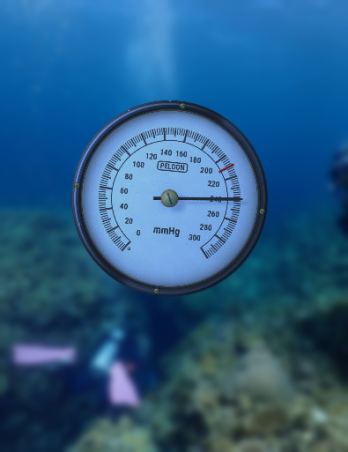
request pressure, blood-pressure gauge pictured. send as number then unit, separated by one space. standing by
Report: 240 mmHg
